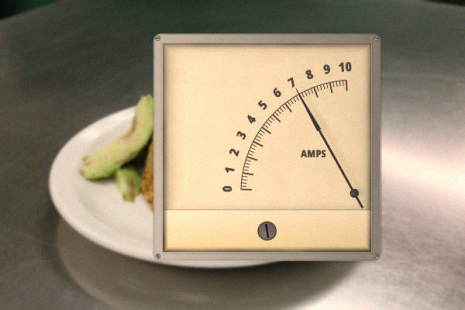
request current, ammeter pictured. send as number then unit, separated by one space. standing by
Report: 7 A
